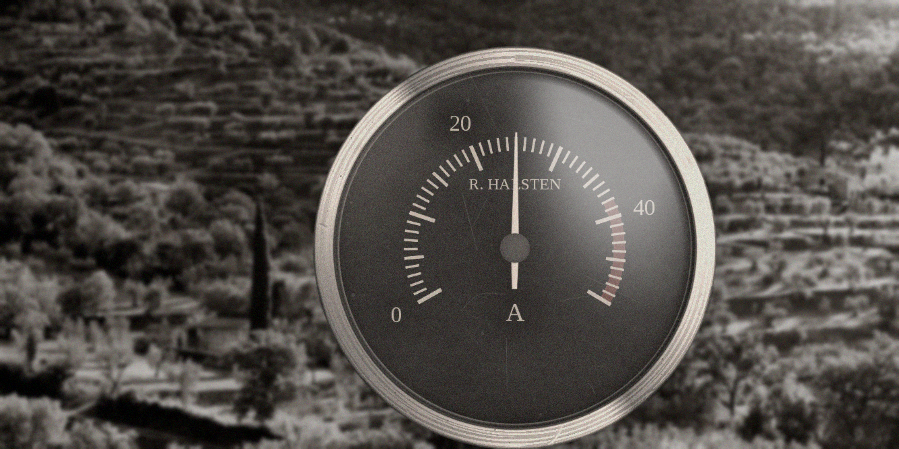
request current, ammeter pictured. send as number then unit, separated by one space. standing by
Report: 25 A
